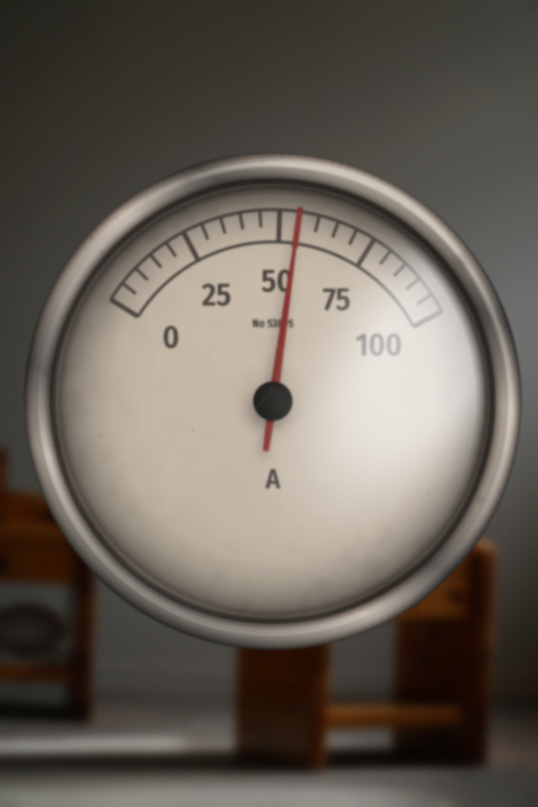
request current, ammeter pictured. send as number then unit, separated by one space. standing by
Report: 55 A
